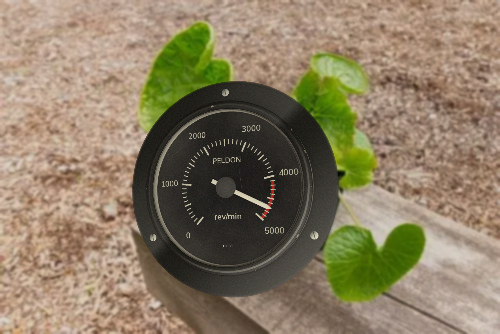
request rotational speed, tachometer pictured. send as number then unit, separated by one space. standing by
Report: 4700 rpm
